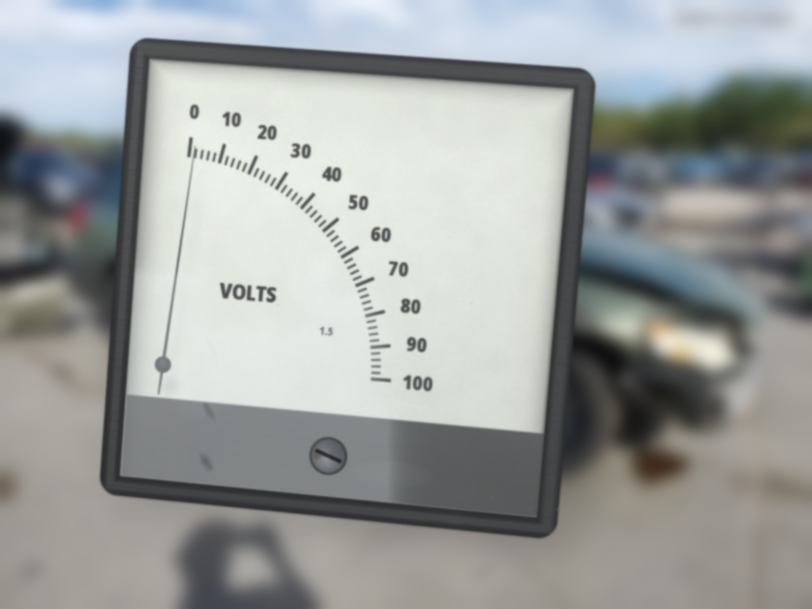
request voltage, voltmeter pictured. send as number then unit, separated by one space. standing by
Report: 2 V
